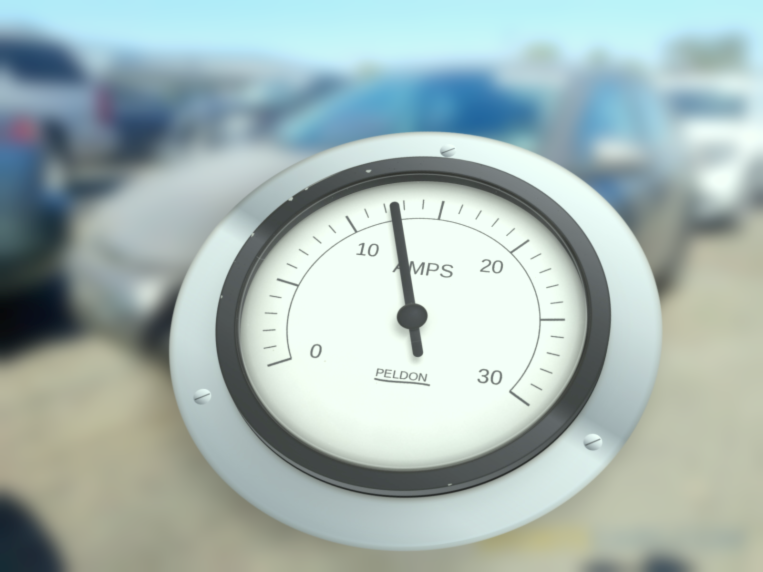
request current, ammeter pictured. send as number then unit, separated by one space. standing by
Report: 12.5 A
